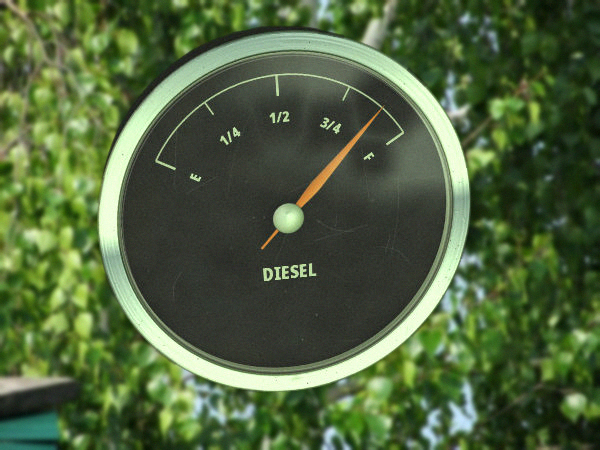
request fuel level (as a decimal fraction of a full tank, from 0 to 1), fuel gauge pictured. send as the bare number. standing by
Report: 0.875
